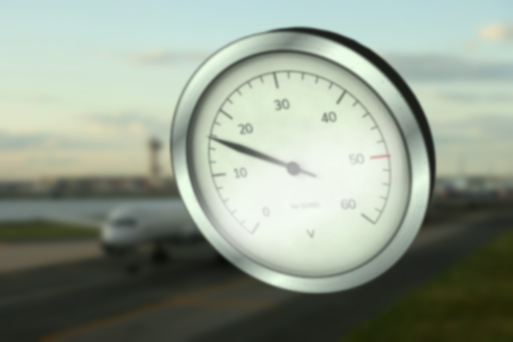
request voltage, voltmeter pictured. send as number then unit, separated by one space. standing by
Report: 16 V
